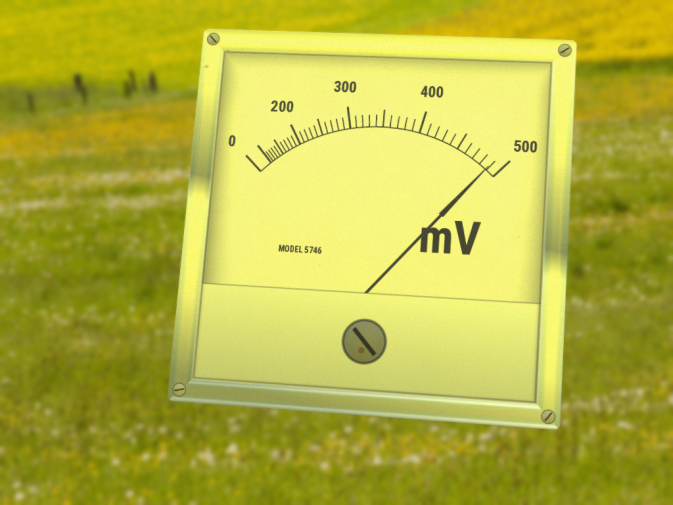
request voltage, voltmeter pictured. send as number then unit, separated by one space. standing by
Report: 490 mV
